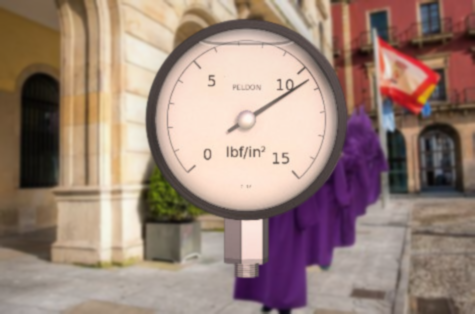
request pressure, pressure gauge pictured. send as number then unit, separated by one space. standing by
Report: 10.5 psi
